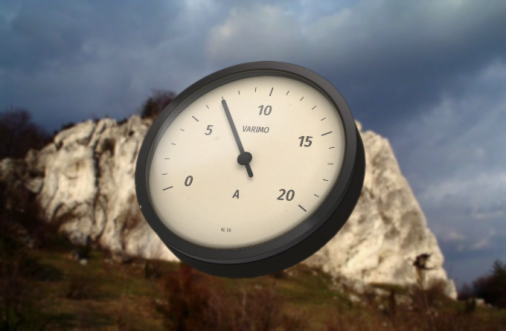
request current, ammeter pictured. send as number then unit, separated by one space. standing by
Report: 7 A
